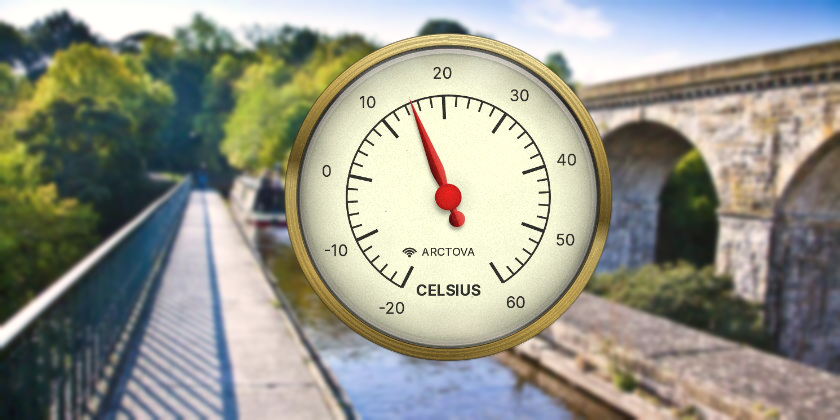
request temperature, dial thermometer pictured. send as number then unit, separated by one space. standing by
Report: 15 °C
